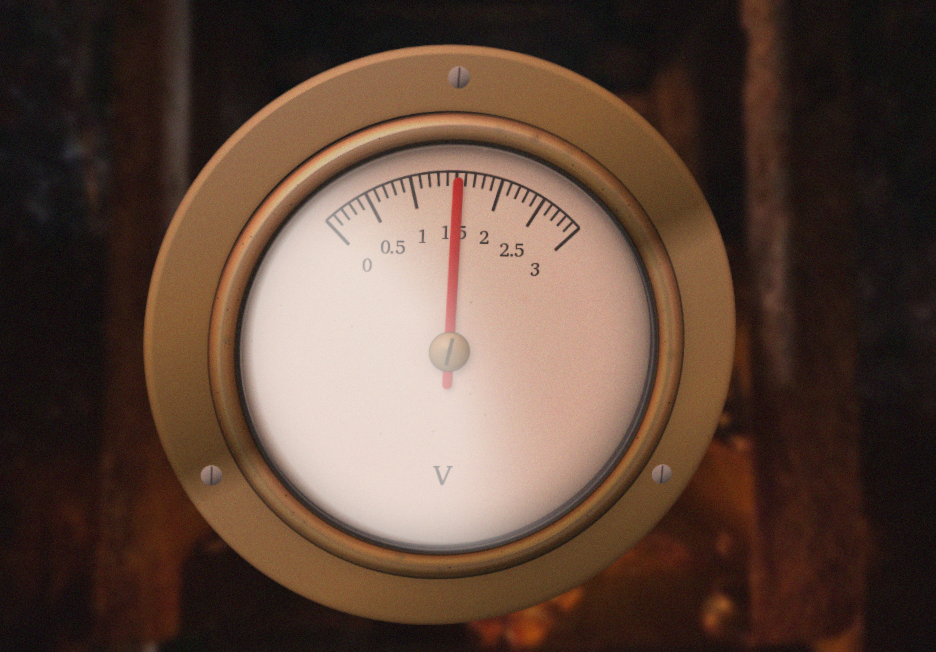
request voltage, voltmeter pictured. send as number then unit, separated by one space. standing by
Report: 1.5 V
